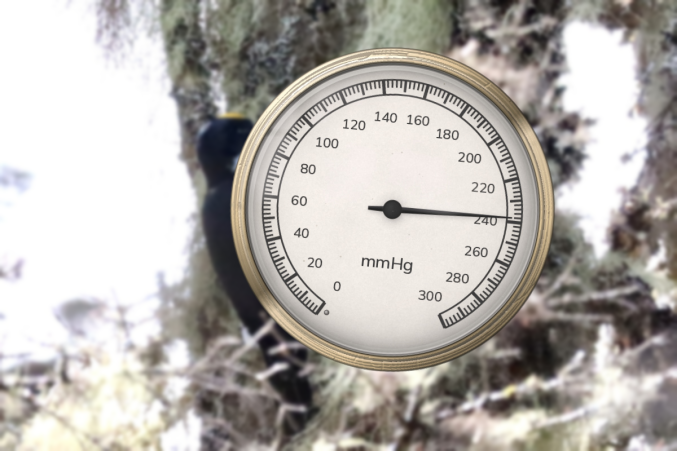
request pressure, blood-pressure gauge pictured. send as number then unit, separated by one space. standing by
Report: 238 mmHg
